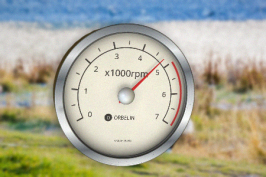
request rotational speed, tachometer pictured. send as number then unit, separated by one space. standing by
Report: 4750 rpm
